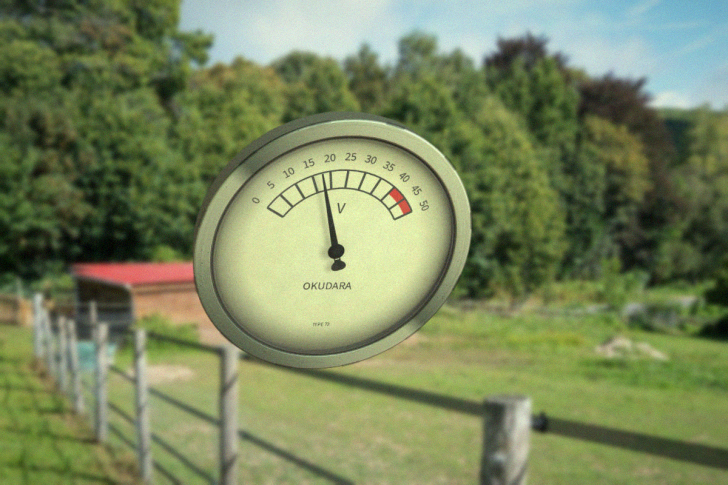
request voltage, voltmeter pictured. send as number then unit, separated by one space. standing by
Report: 17.5 V
